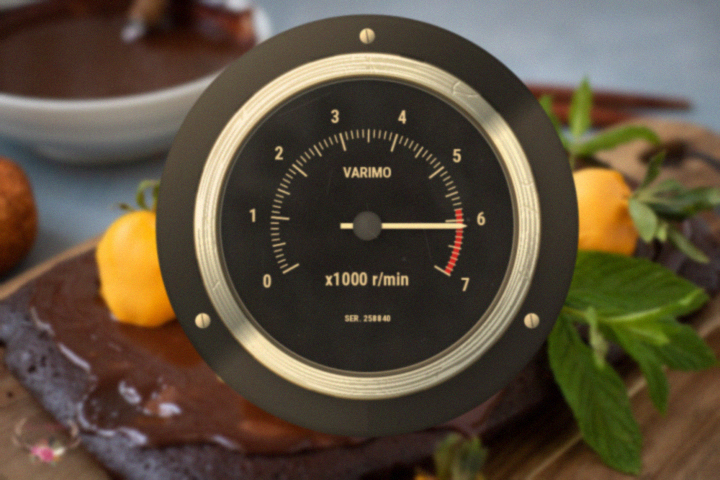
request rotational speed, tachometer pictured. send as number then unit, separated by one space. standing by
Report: 6100 rpm
